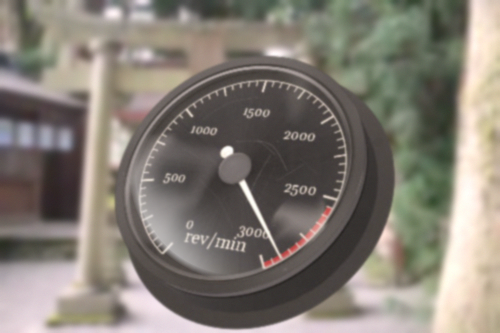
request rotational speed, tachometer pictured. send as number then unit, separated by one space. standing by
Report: 2900 rpm
